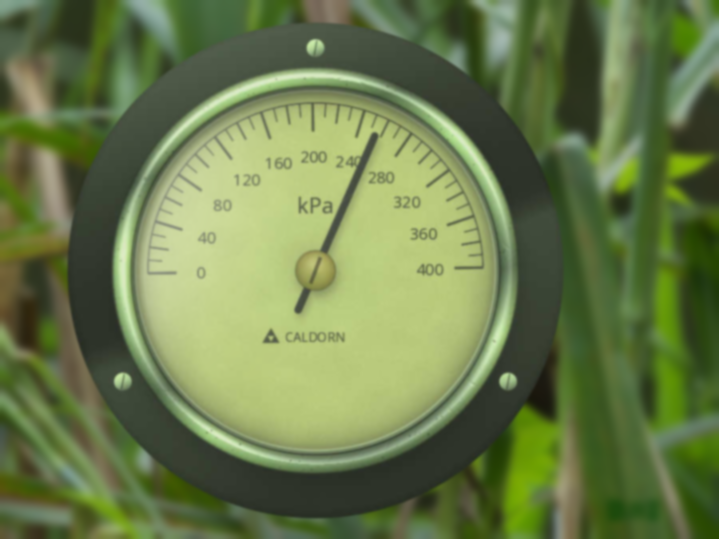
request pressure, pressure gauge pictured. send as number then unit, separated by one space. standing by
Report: 255 kPa
